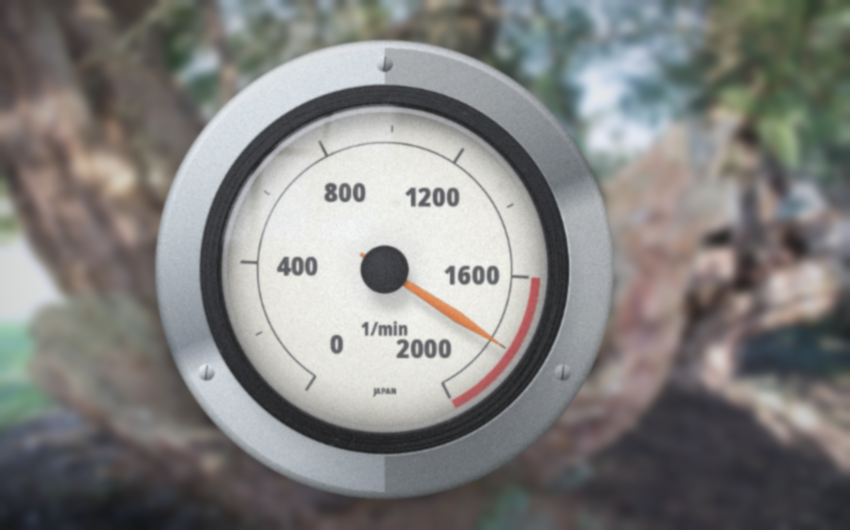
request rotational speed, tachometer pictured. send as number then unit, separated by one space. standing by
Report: 1800 rpm
